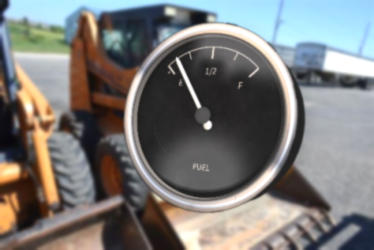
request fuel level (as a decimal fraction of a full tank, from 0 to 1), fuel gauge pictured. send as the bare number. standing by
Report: 0.125
